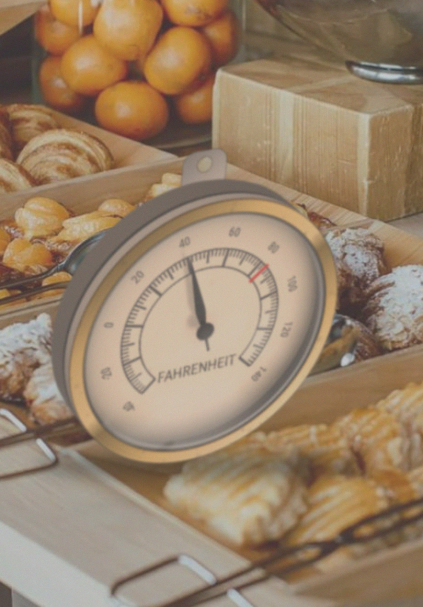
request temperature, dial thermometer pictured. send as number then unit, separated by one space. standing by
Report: 40 °F
